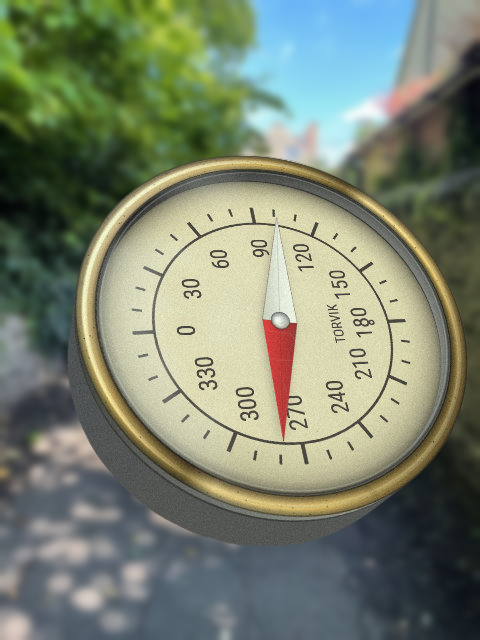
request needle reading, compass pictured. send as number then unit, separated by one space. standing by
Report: 280 °
